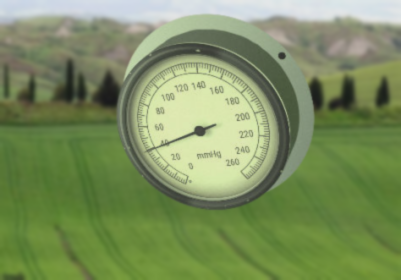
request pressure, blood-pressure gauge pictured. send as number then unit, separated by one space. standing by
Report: 40 mmHg
